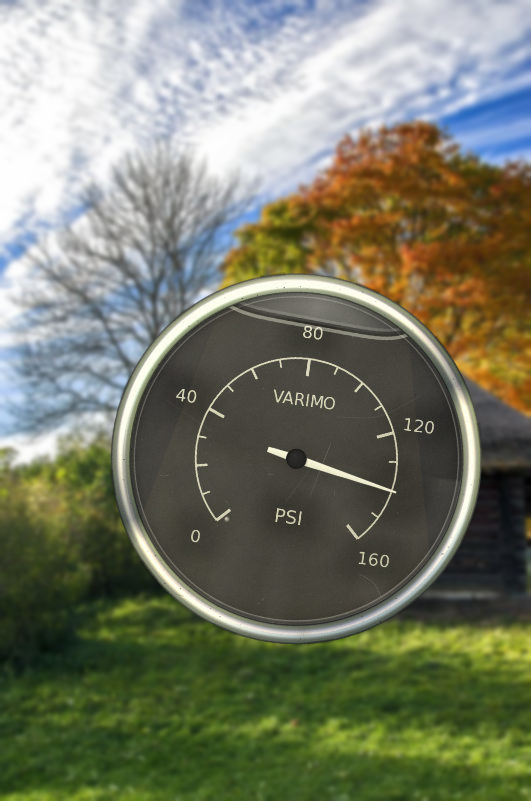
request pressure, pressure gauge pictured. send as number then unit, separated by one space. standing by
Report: 140 psi
